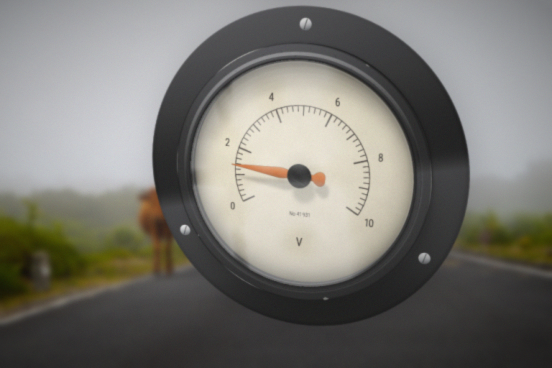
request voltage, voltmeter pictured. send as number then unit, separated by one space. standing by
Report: 1.4 V
